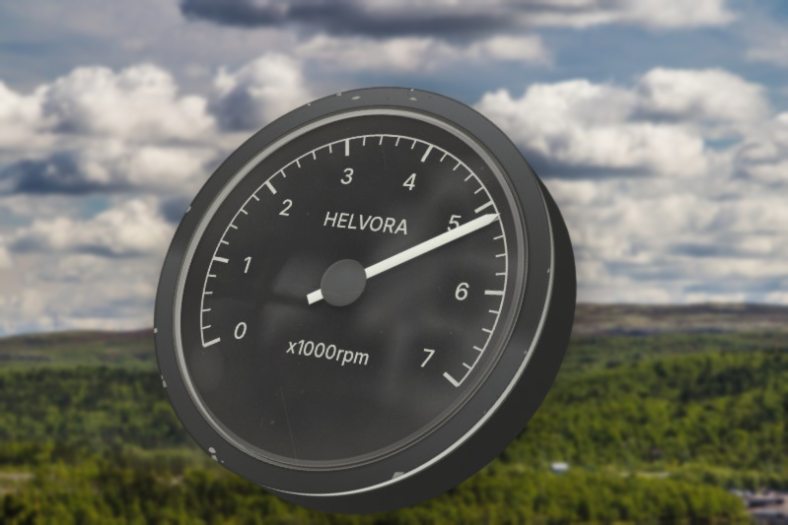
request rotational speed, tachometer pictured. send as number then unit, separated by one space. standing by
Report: 5200 rpm
